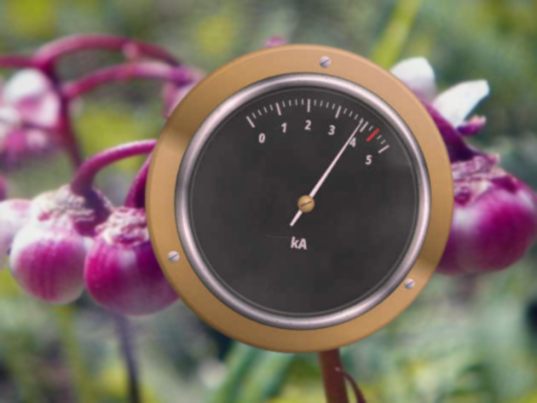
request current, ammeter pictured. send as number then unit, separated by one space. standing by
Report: 3.8 kA
